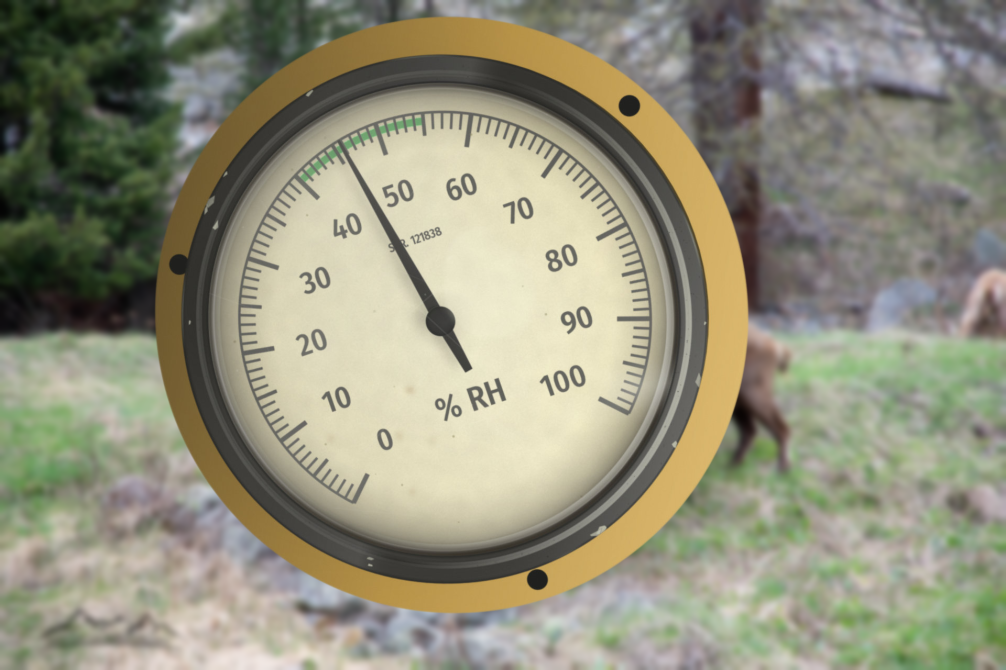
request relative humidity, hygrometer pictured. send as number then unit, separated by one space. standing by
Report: 46 %
